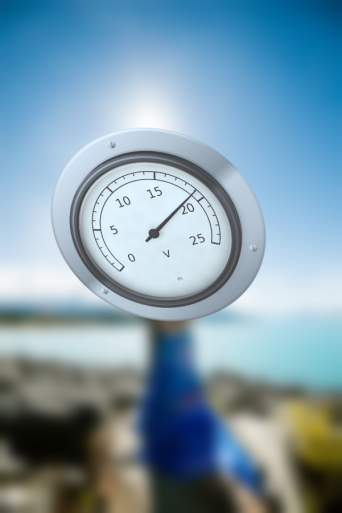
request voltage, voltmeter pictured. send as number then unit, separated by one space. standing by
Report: 19 V
